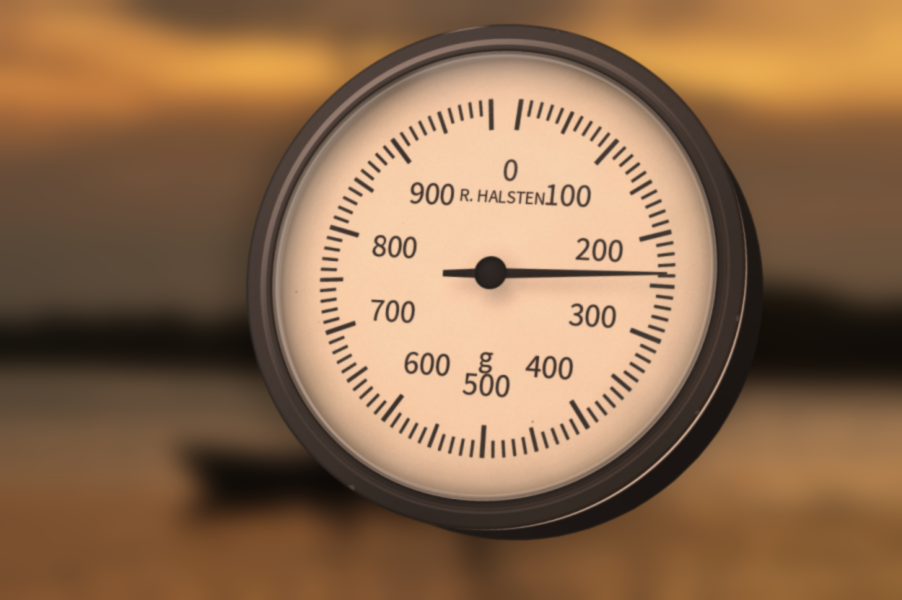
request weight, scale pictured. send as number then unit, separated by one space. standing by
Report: 240 g
